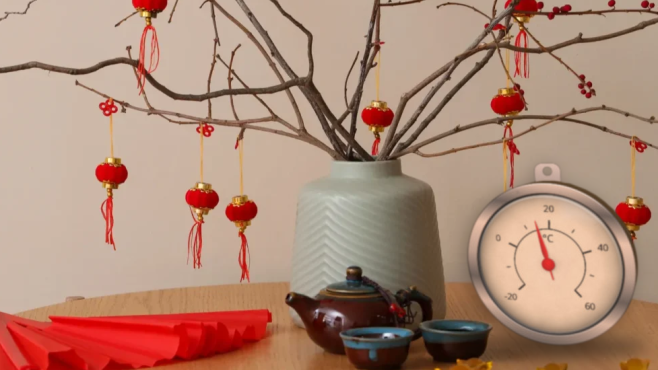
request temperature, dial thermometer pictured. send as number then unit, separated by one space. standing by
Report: 15 °C
